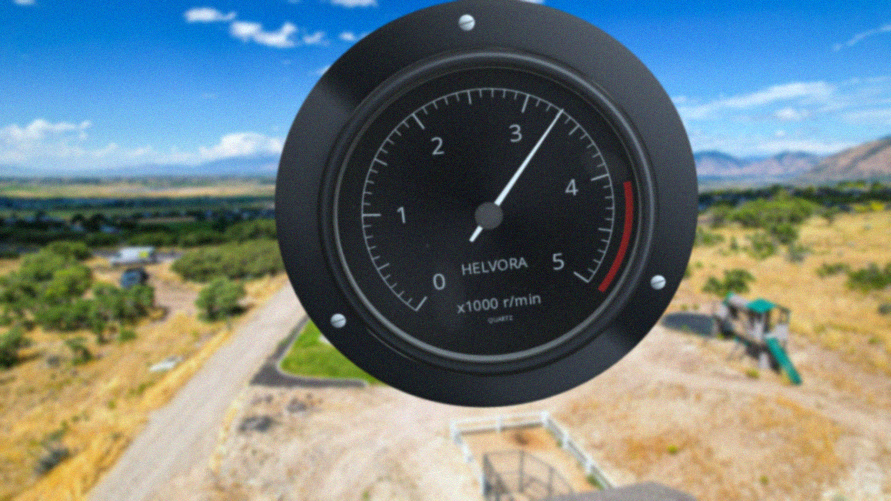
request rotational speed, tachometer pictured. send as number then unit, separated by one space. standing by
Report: 3300 rpm
